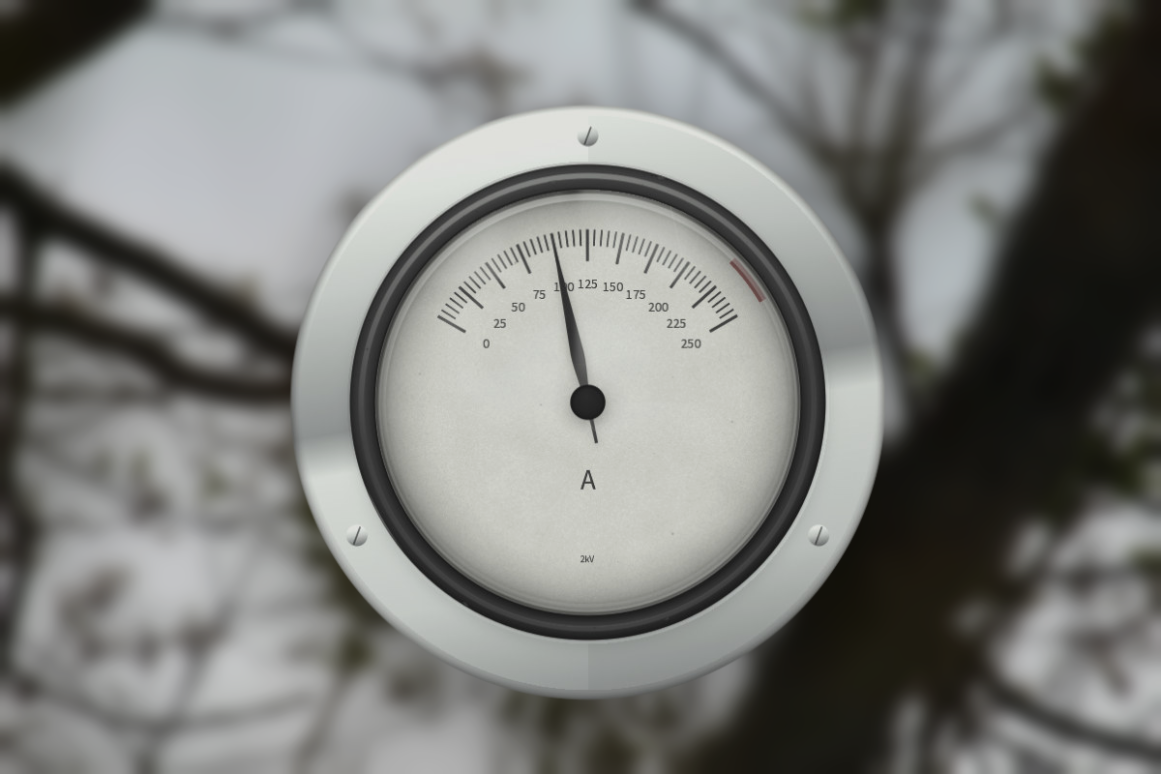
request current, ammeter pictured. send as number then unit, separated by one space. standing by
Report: 100 A
